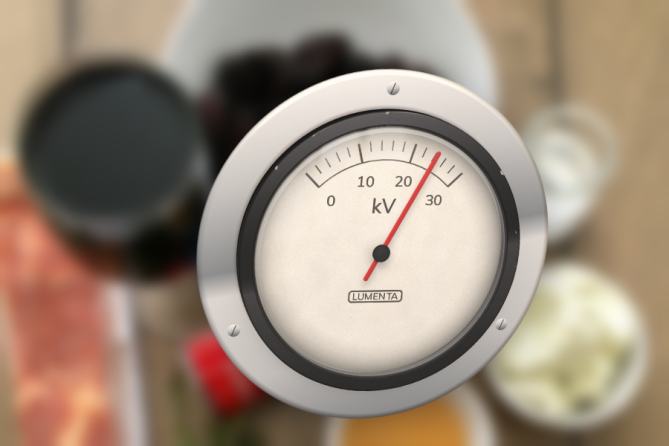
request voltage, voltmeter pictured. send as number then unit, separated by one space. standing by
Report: 24 kV
